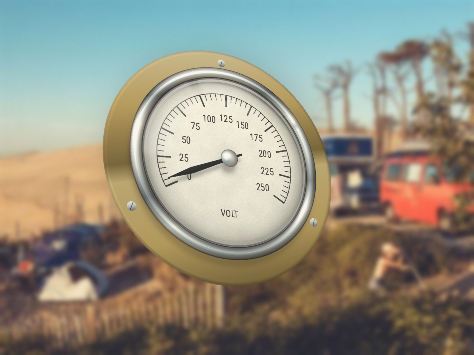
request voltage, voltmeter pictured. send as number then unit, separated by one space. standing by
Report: 5 V
